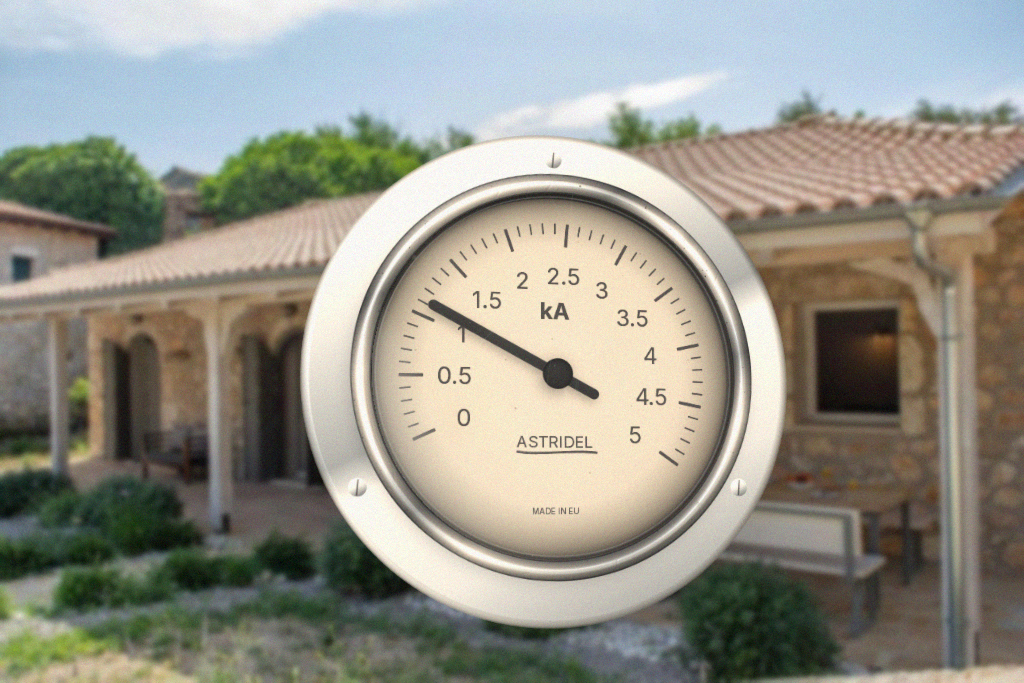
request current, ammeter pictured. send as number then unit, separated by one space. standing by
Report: 1.1 kA
